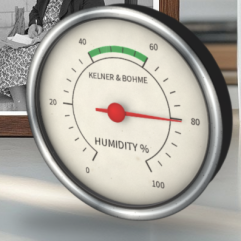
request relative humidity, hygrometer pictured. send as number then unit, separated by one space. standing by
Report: 80 %
